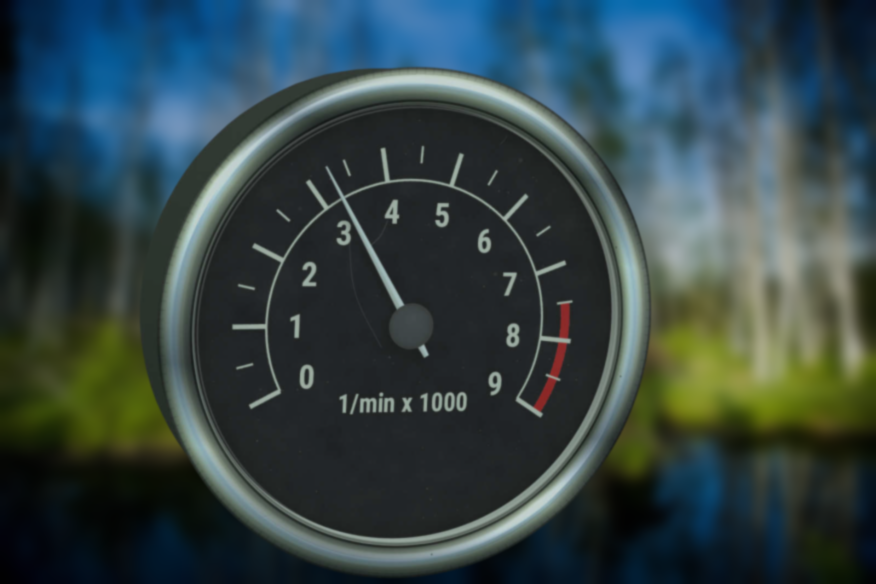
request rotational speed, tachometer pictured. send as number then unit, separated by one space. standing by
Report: 3250 rpm
